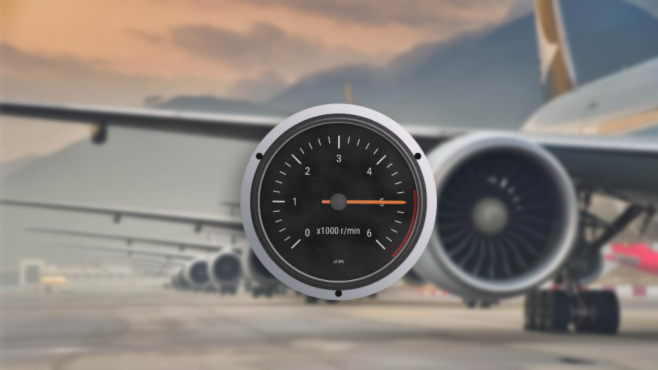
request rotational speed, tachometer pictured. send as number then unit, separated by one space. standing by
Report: 5000 rpm
